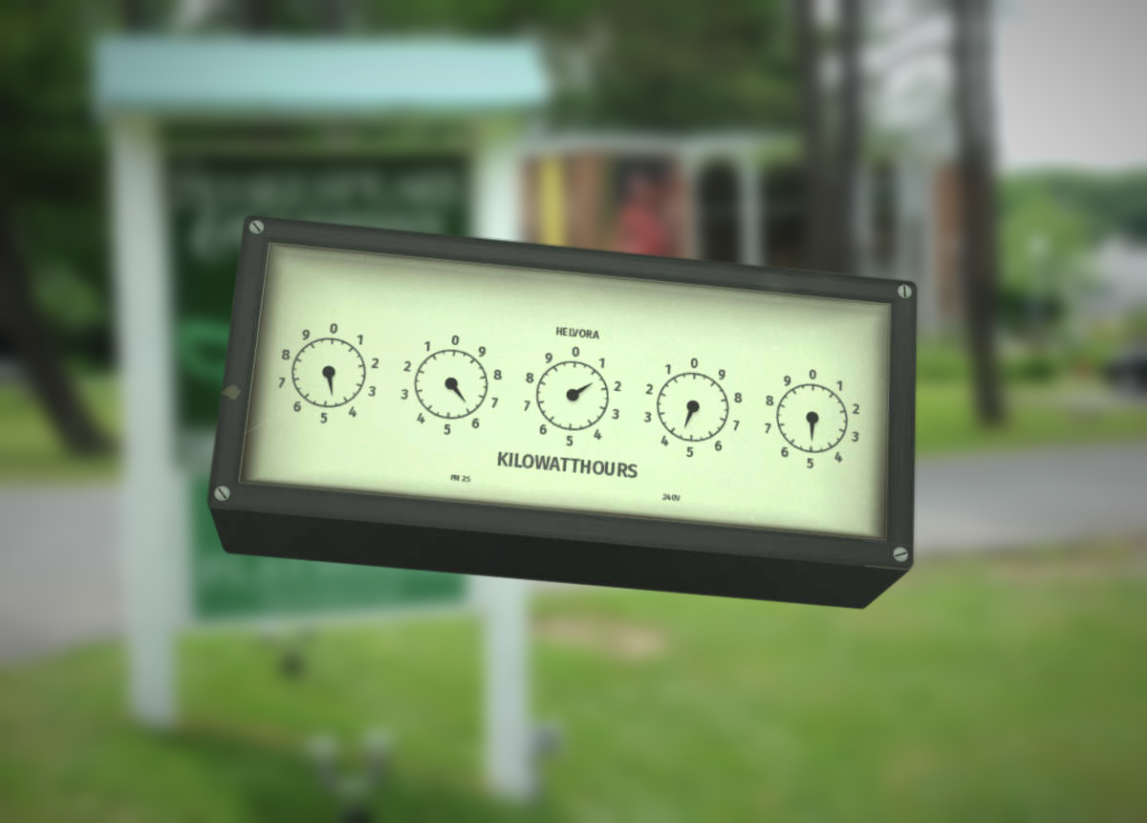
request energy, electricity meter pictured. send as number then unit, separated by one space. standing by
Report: 46145 kWh
